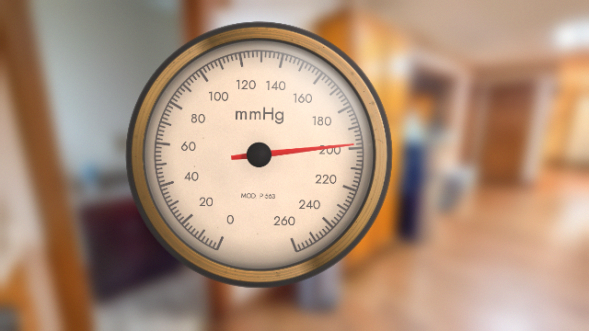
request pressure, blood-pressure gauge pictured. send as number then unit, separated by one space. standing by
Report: 198 mmHg
